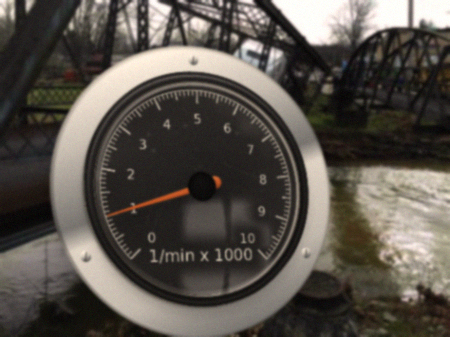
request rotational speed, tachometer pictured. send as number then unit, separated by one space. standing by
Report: 1000 rpm
